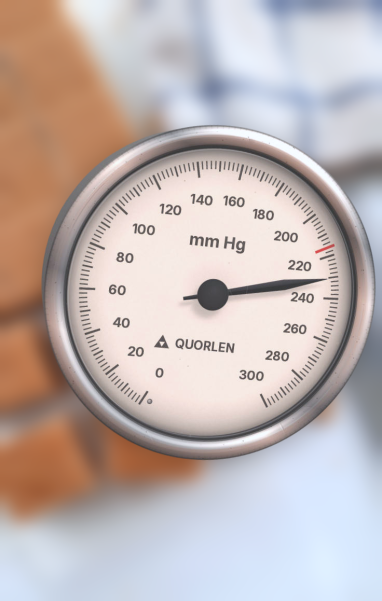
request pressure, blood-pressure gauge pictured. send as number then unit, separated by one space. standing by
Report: 230 mmHg
